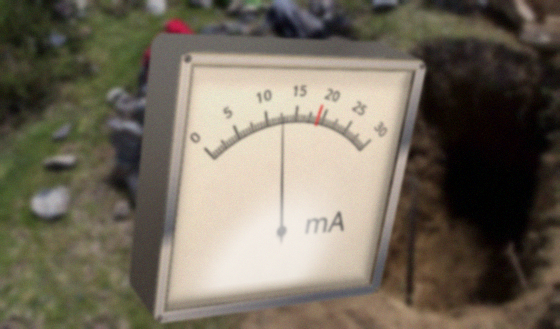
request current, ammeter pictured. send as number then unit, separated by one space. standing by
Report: 12.5 mA
